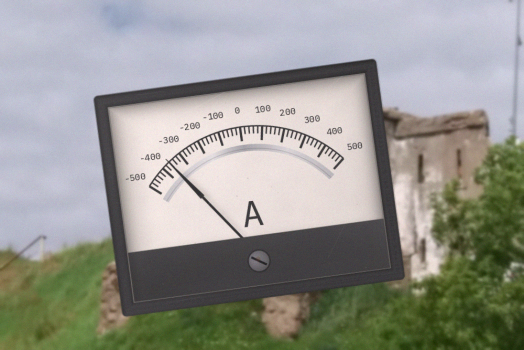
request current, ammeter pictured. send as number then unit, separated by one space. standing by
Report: -360 A
